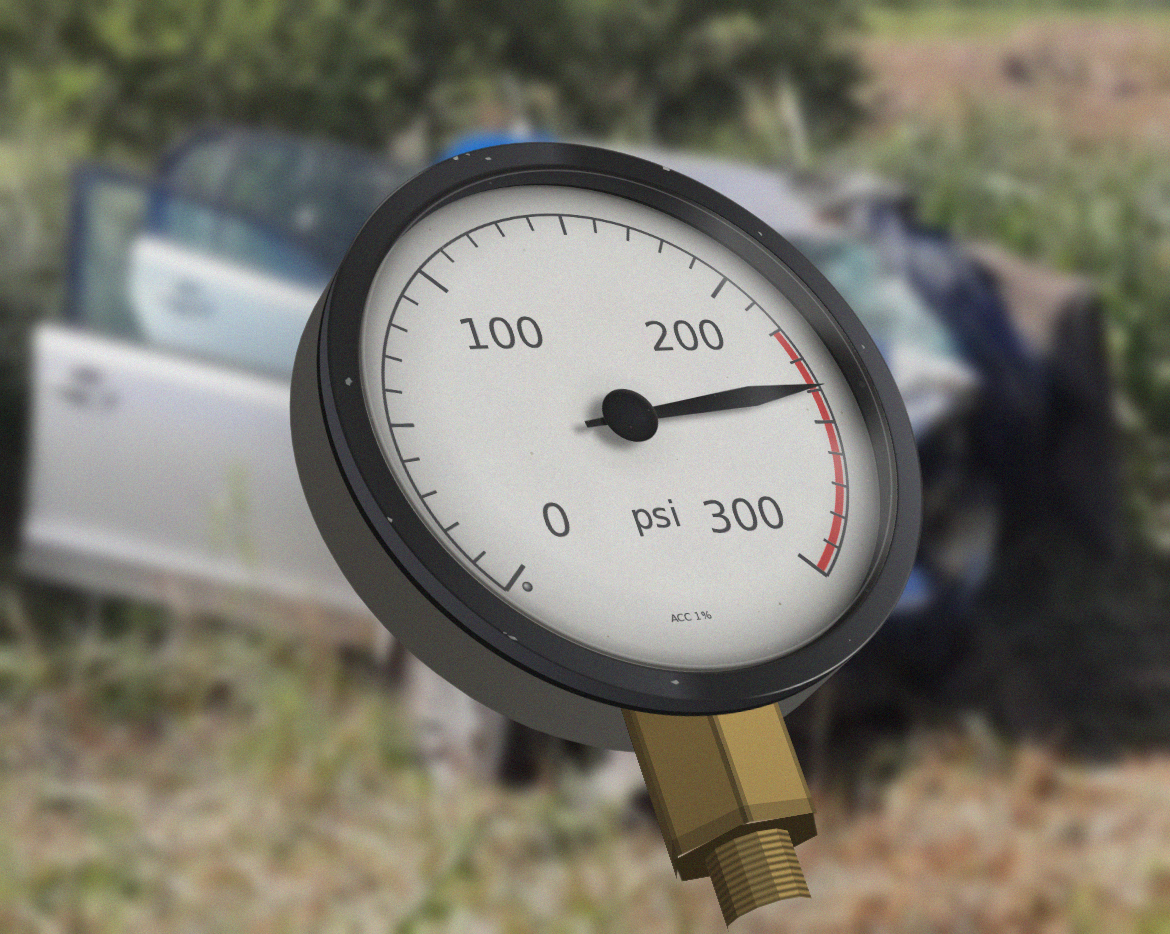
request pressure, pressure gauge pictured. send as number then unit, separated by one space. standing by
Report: 240 psi
